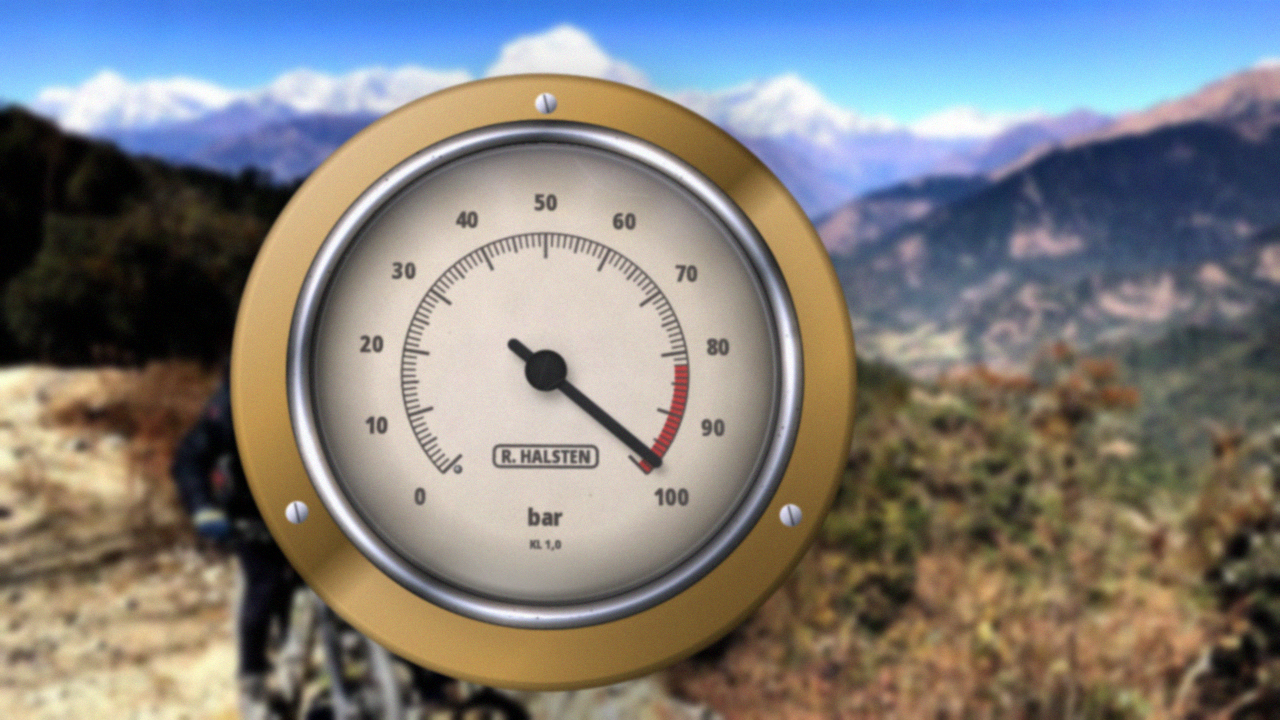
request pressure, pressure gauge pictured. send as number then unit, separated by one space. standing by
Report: 98 bar
